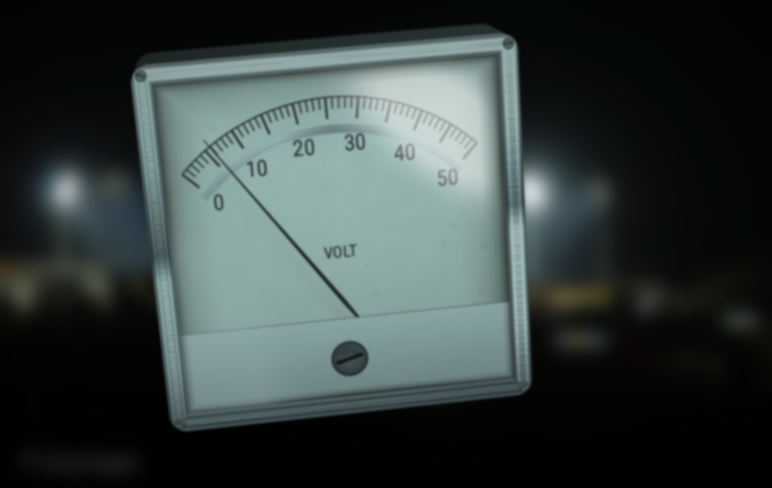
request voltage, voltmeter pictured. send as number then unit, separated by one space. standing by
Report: 6 V
